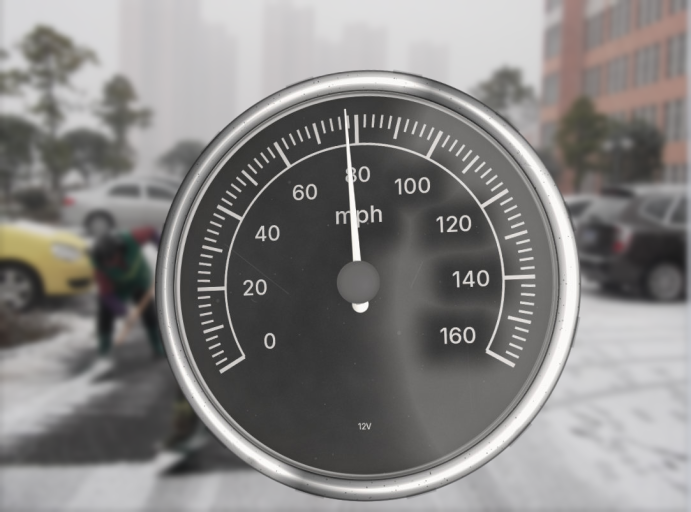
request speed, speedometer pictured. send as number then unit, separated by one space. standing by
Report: 78 mph
